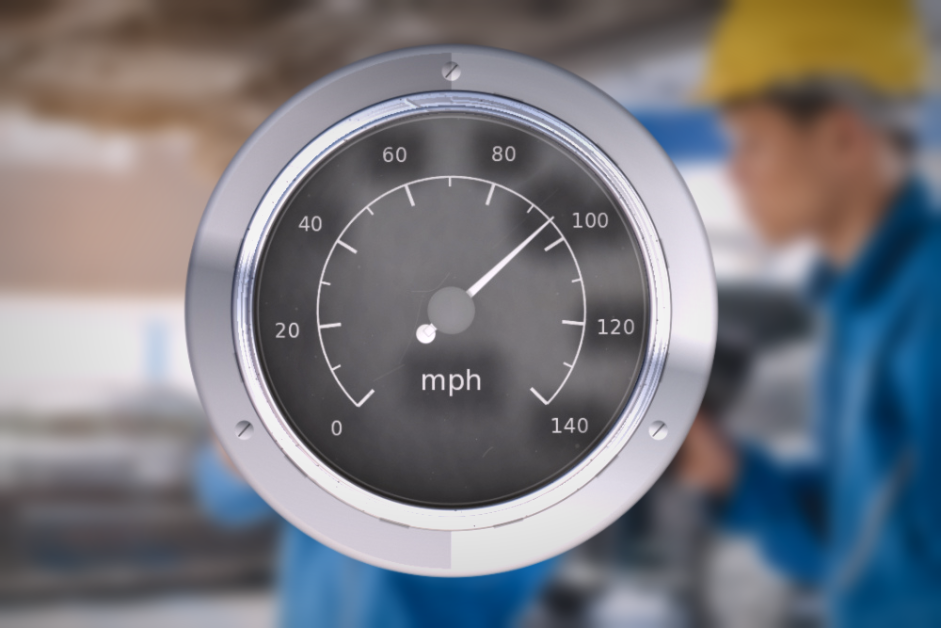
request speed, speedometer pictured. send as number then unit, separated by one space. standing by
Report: 95 mph
